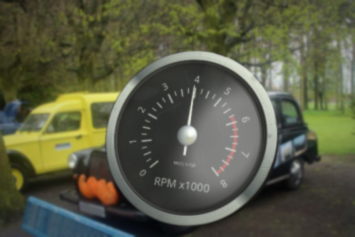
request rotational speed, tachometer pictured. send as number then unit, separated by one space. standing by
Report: 4000 rpm
